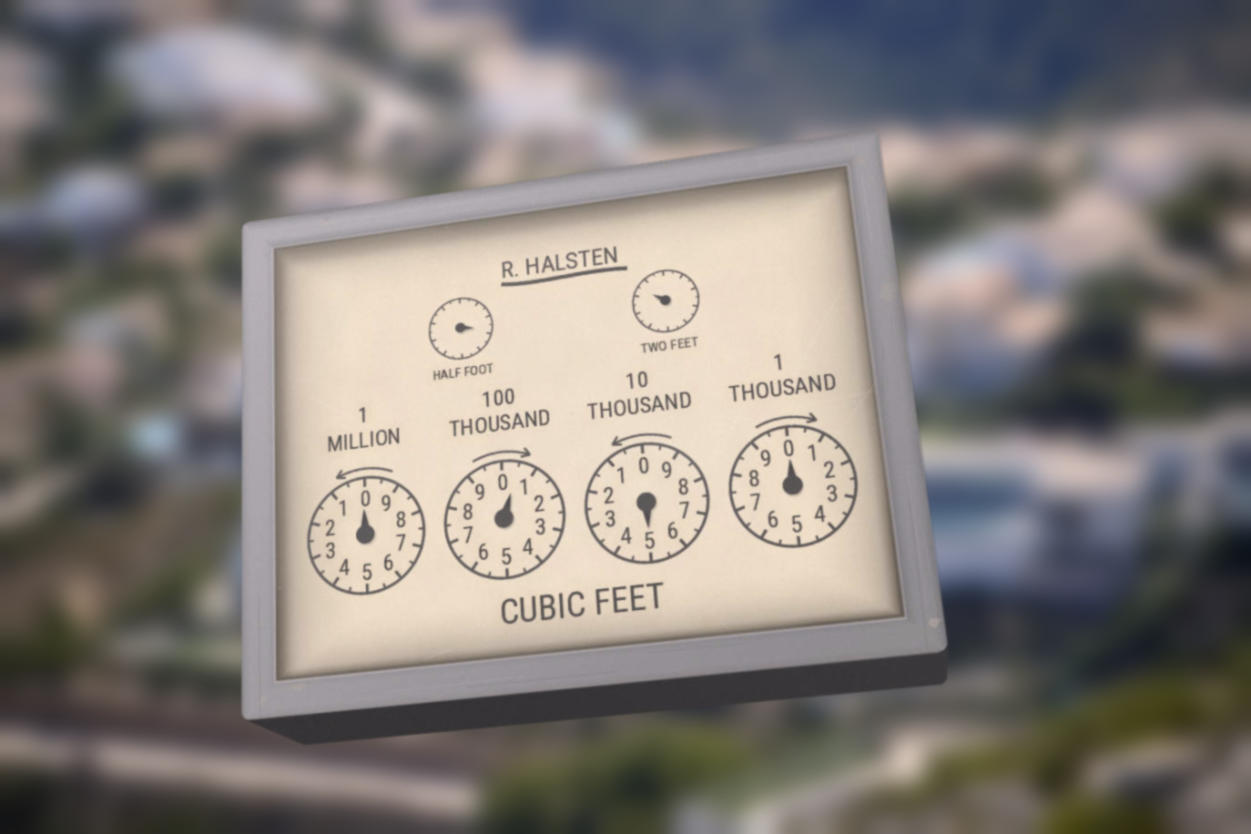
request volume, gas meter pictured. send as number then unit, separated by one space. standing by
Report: 5000 ft³
